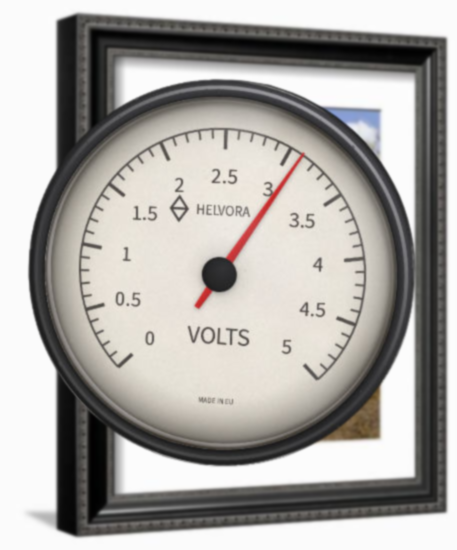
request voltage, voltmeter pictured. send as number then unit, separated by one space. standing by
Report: 3.1 V
